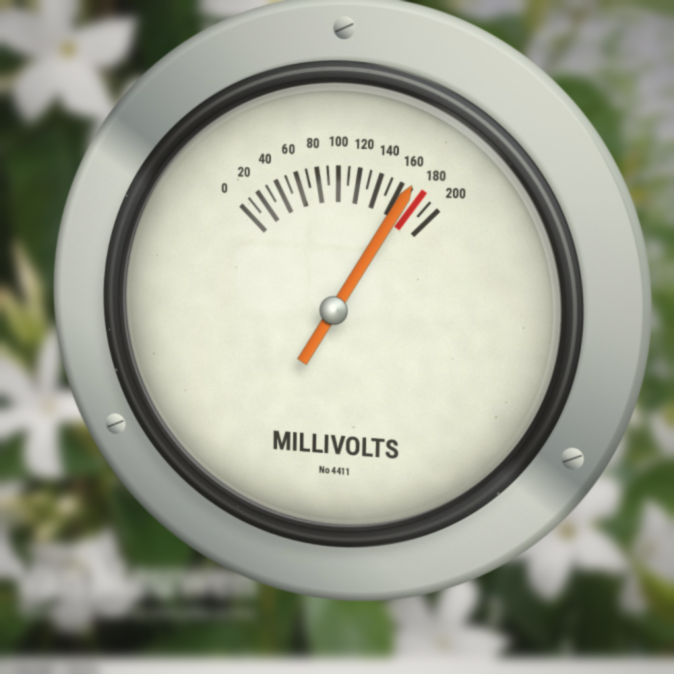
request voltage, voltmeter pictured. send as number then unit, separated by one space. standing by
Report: 170 mV
